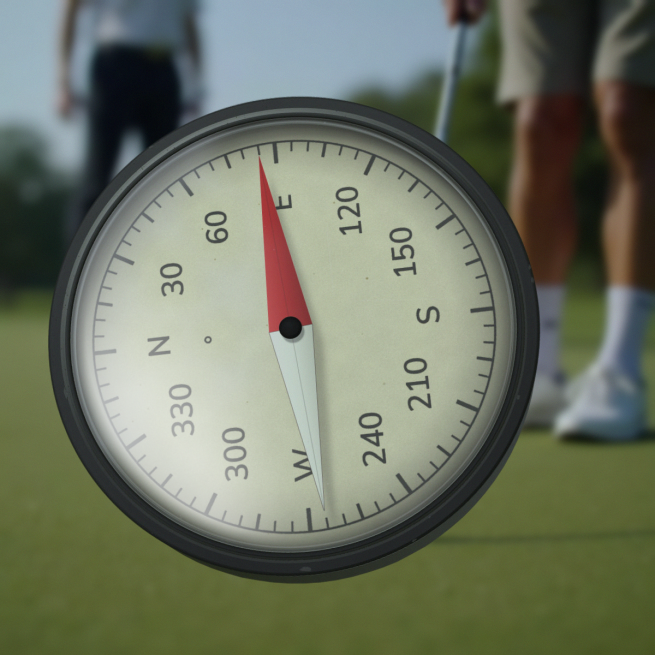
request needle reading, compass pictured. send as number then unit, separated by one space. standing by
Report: 85 °
